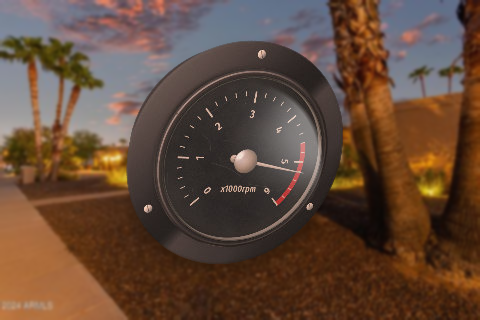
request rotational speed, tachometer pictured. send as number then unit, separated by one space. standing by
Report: 5200 rpm
